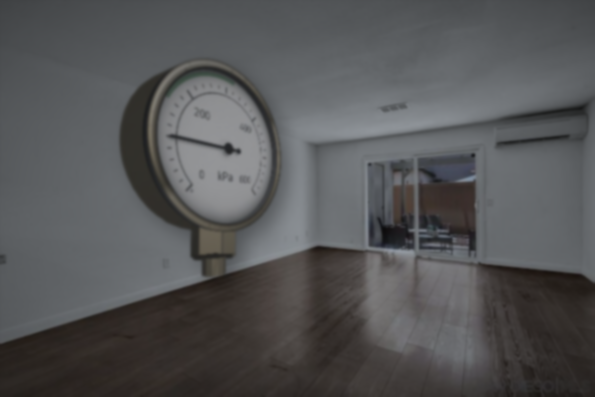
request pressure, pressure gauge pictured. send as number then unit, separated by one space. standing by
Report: 100 kPa
